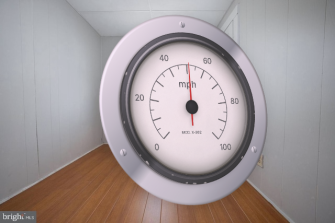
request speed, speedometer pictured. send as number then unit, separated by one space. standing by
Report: 50 mph
